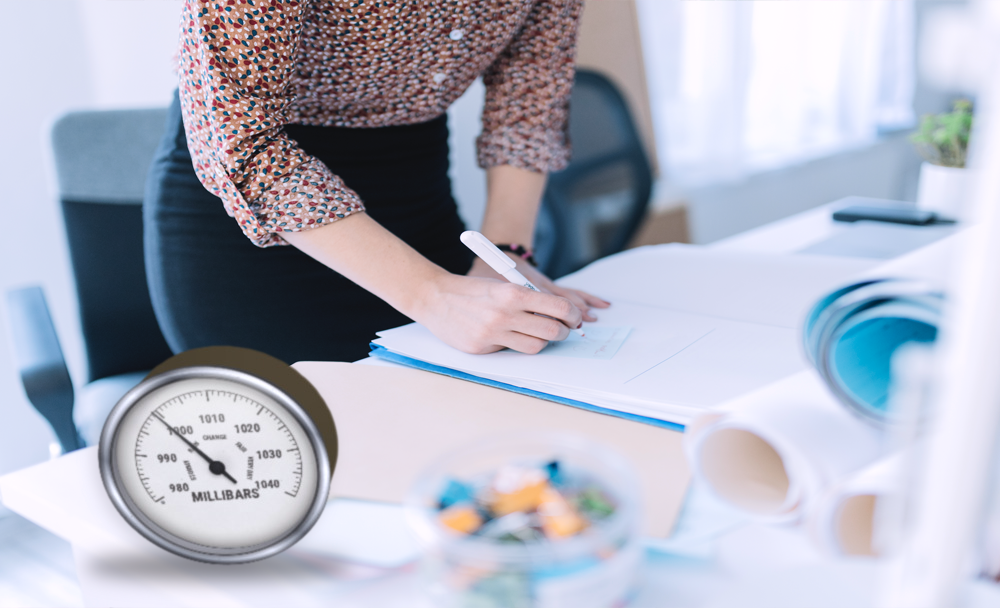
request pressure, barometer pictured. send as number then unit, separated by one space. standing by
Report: 1000 mbar
